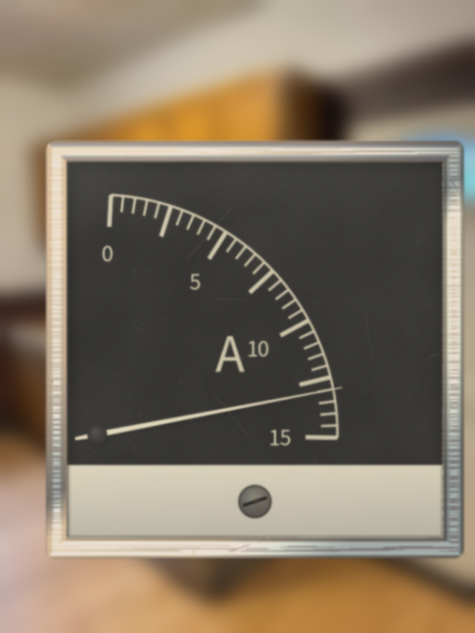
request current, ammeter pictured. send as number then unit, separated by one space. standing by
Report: 13 A
